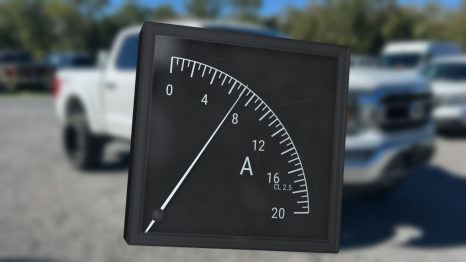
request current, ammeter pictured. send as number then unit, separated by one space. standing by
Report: 7 A
